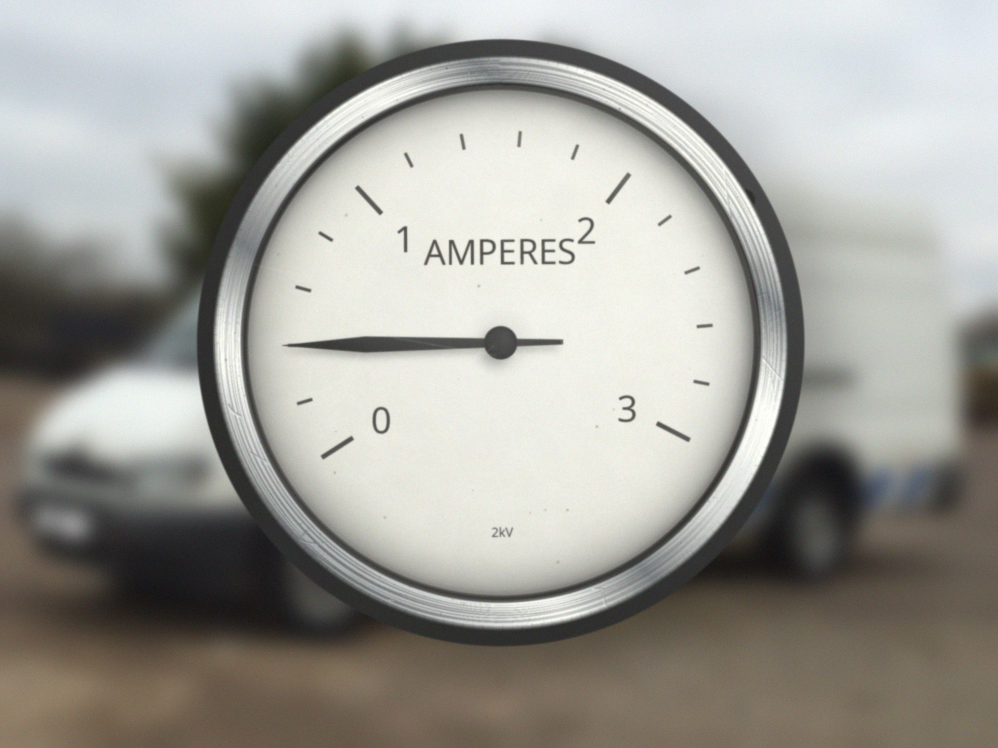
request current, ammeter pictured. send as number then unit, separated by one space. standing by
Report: 0.4 A
